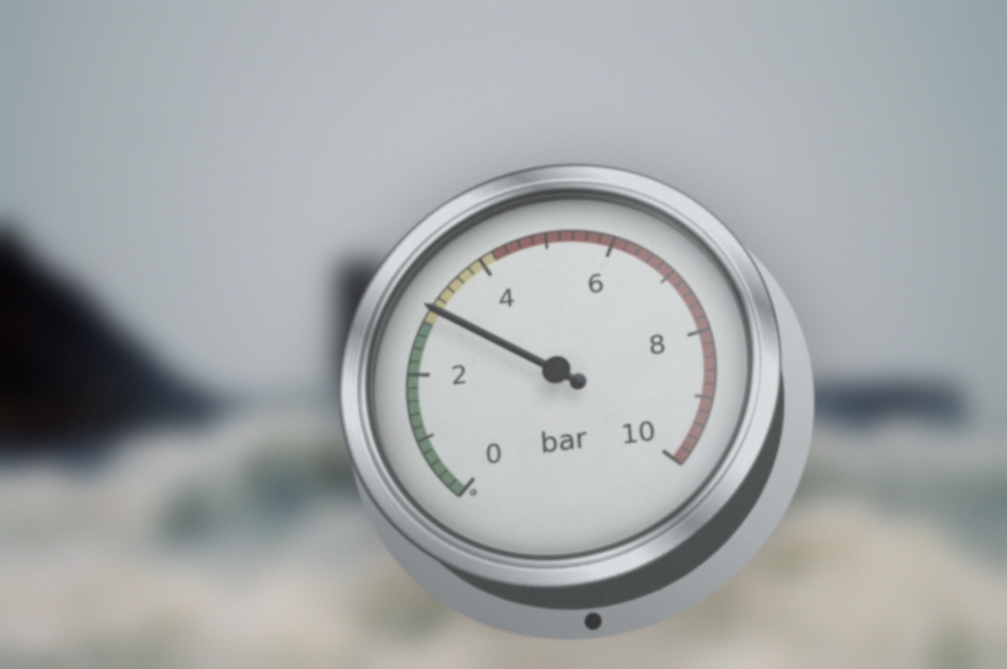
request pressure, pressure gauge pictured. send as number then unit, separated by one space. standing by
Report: 3 bar
